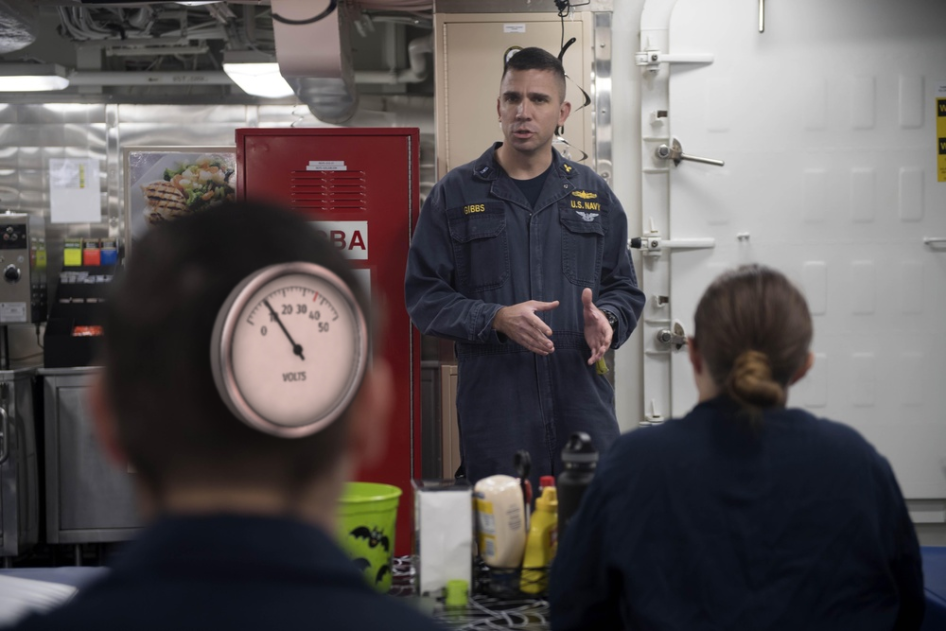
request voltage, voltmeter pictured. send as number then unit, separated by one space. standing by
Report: 10 V
